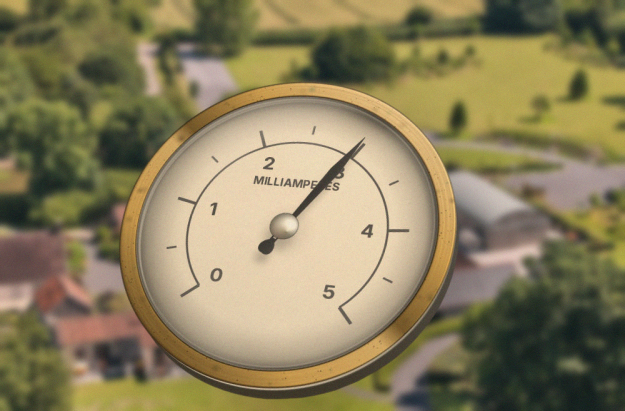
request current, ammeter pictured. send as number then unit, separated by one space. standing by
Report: 3 mA
